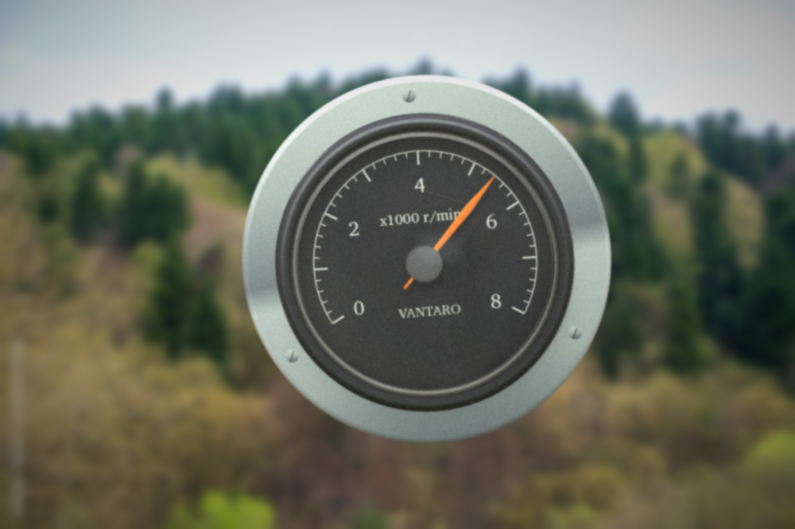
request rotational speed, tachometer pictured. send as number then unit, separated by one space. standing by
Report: 5400 rpm
